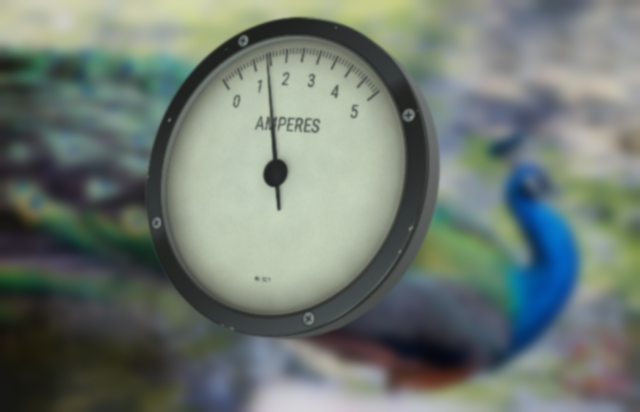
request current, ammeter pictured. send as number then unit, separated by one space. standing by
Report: 1.5 A
